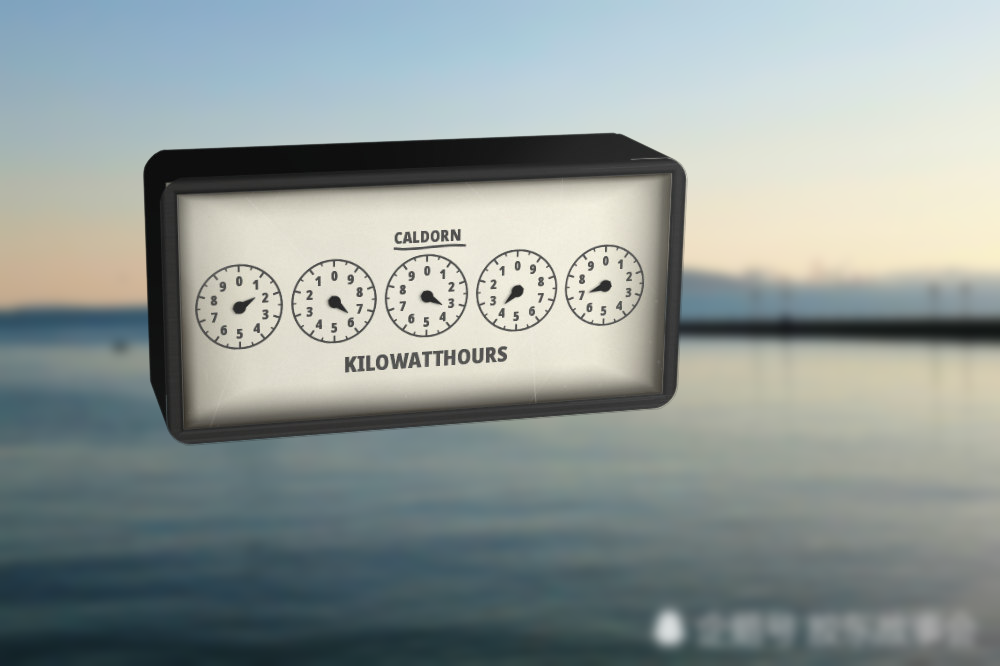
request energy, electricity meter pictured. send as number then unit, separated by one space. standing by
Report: 16337 kWh
